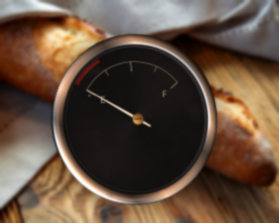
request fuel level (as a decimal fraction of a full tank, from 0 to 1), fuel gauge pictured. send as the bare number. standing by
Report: 0
